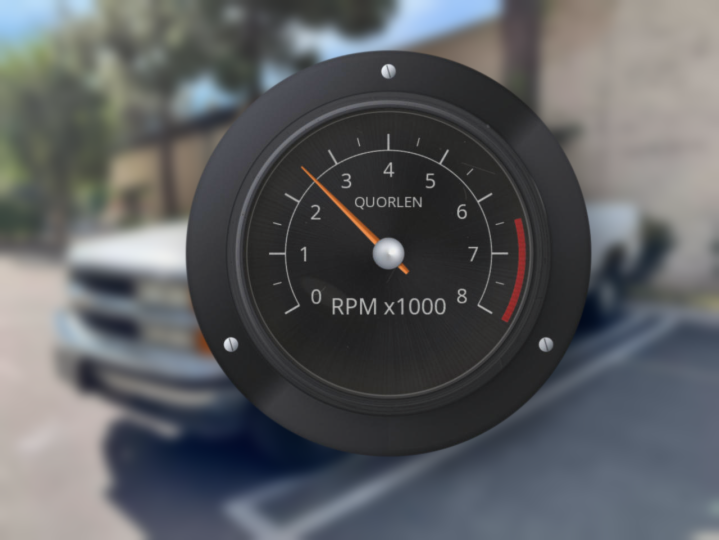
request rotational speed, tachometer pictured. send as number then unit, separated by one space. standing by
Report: 2500 rpm
